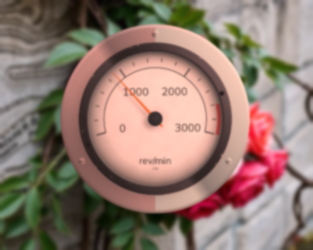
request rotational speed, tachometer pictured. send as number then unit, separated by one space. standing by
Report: 900 rpm
